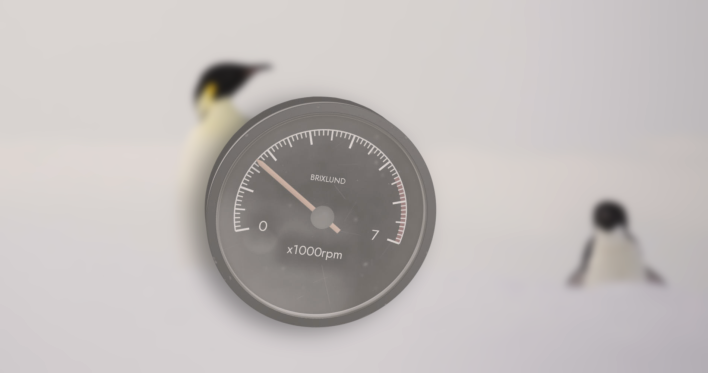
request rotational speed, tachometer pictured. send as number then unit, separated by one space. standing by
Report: 1700 rpm
